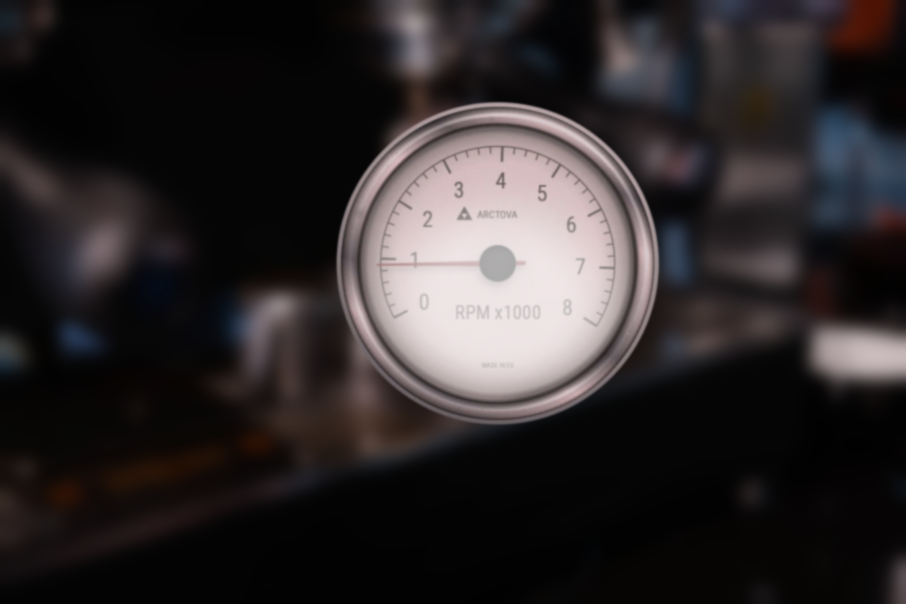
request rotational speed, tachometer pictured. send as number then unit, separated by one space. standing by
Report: 900 rpm
